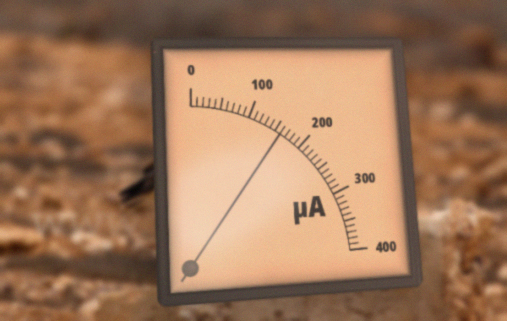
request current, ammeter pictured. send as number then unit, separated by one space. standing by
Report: 160 µA
